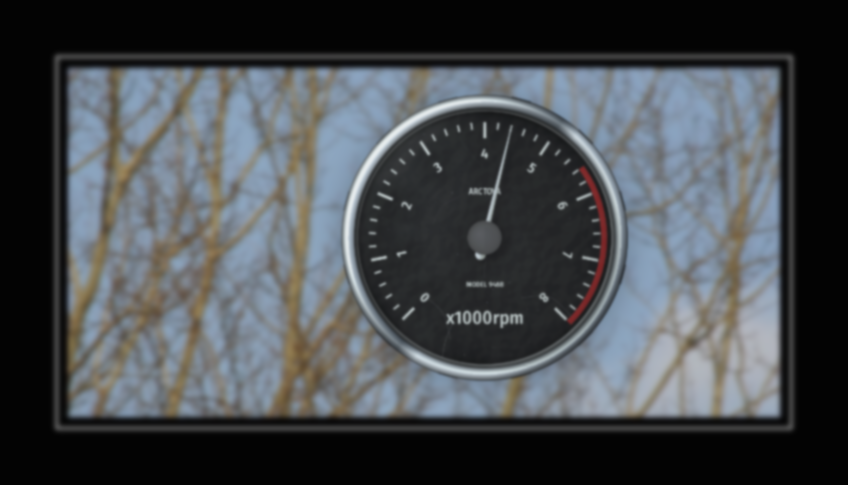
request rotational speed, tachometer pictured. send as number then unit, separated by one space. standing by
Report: 4400 rpm
